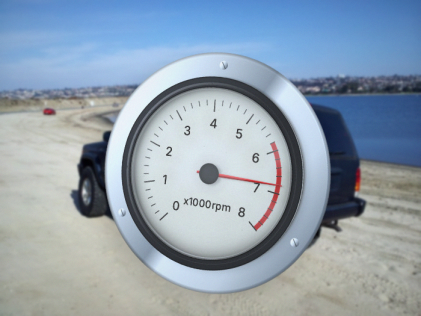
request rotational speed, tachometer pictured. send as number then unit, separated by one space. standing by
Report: 6800 rpm
